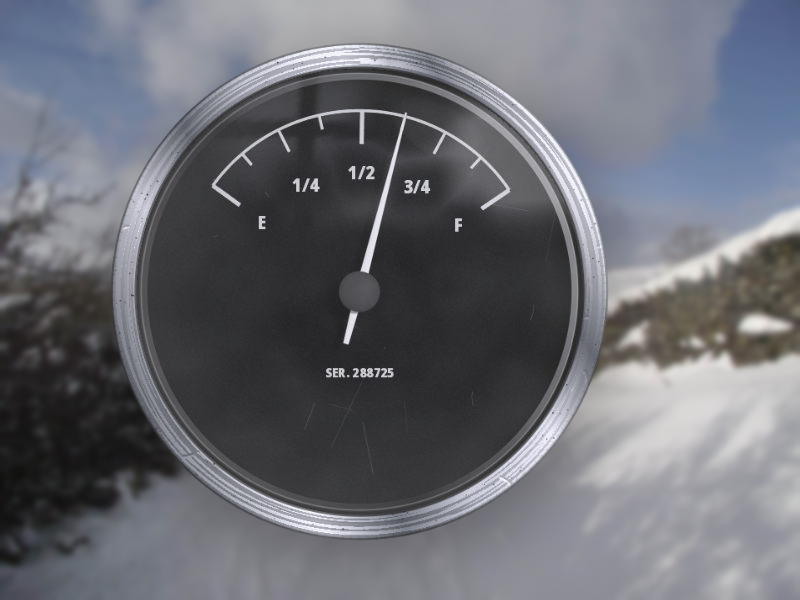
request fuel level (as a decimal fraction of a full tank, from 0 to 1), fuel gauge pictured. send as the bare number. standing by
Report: 0.625
